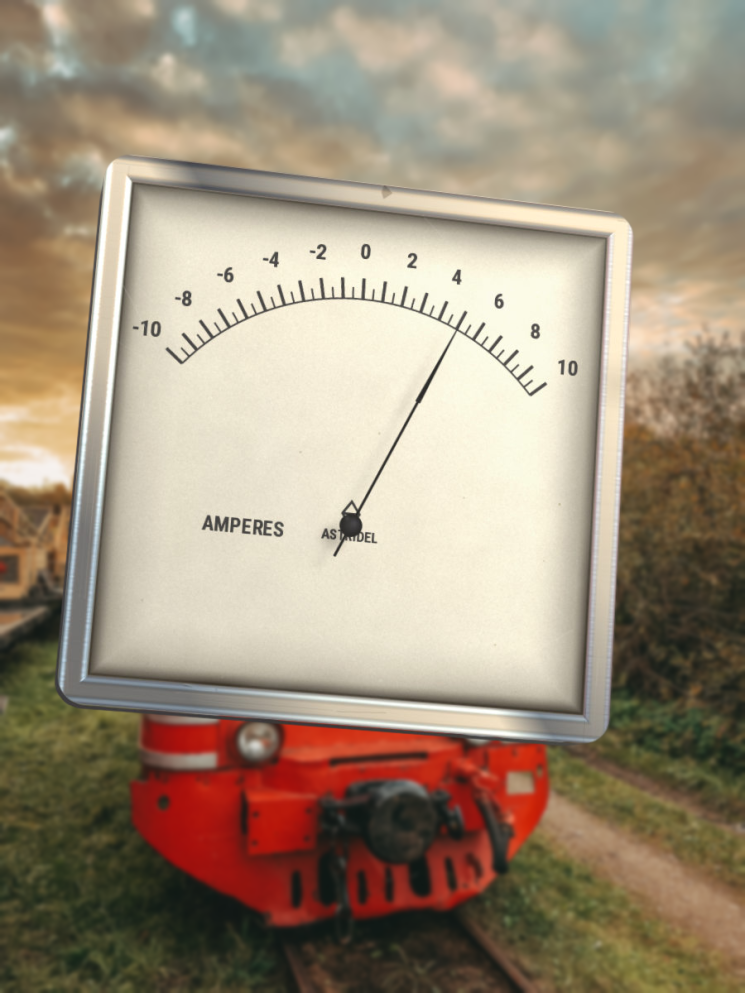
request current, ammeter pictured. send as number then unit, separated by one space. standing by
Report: 5 A
